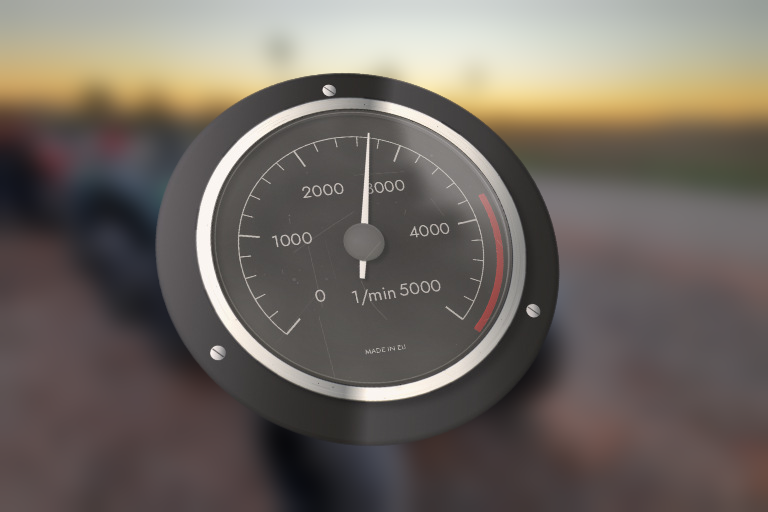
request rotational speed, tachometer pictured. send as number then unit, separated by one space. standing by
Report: 2700 rpm
